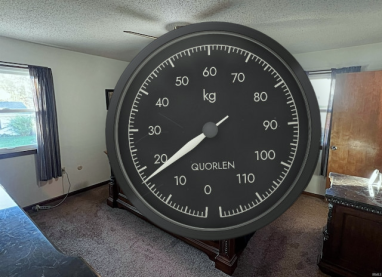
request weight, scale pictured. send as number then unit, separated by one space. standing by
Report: 17 kg
